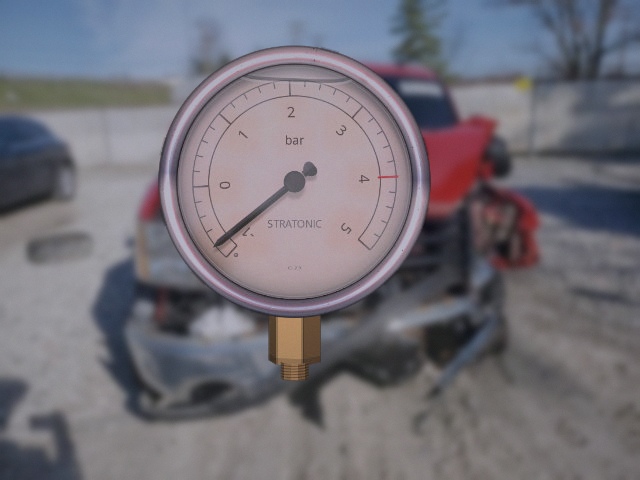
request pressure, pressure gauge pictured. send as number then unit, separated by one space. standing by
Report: -0.8 bar
